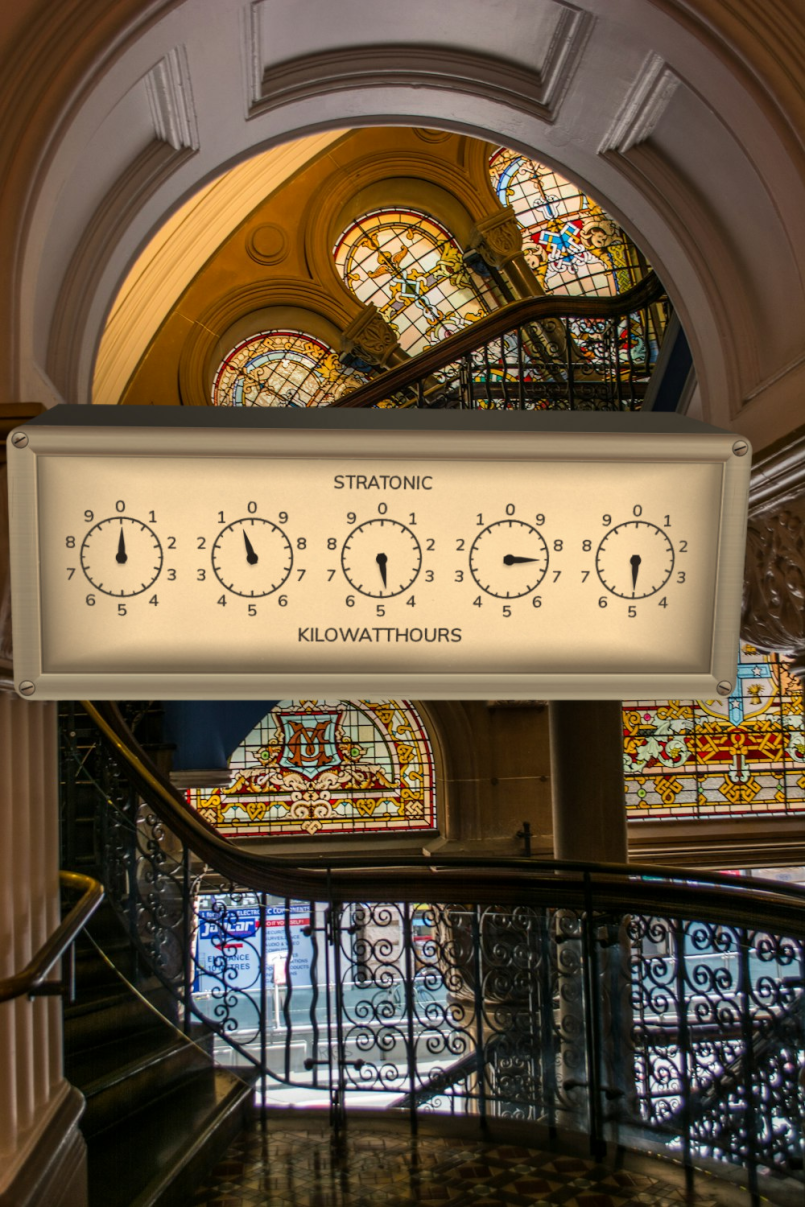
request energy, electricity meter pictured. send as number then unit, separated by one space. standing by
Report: 475 kWh
